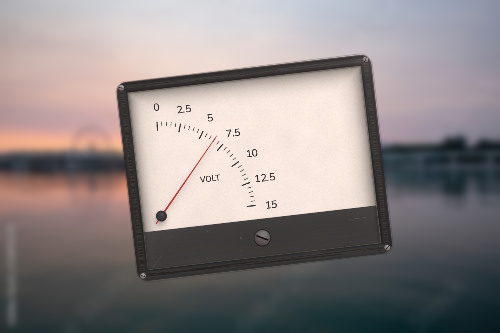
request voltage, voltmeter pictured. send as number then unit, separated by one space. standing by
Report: 6.5 V
